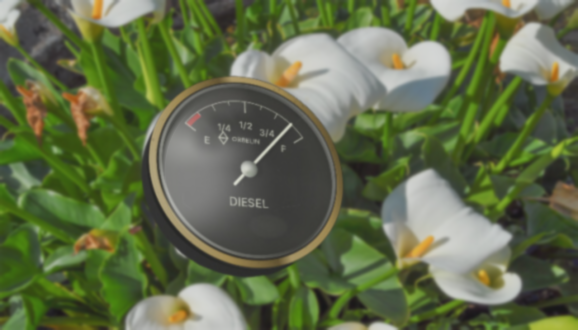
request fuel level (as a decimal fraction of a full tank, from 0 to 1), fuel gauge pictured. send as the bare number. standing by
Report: 0.875
